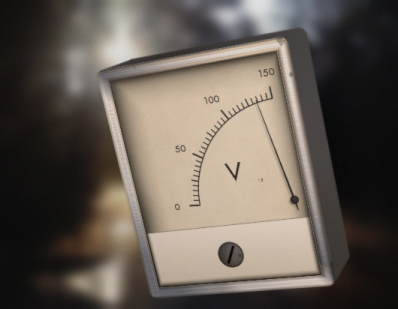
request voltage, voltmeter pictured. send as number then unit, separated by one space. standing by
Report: 135 V
